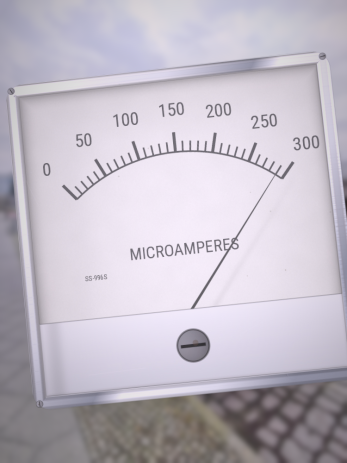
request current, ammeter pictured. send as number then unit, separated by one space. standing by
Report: 290 µA
